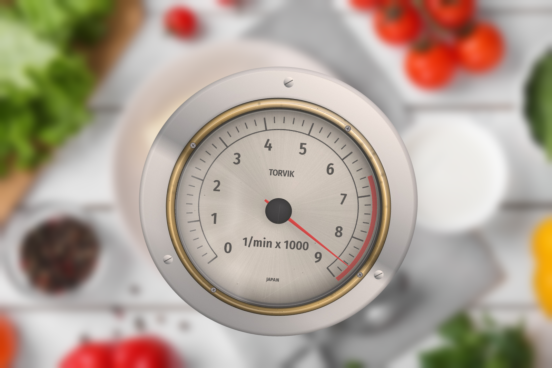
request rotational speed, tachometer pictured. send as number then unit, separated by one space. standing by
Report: 8600 rpm
